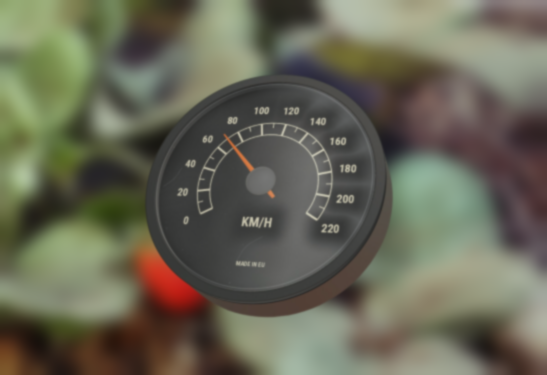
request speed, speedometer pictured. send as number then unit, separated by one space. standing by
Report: 70 km/h
